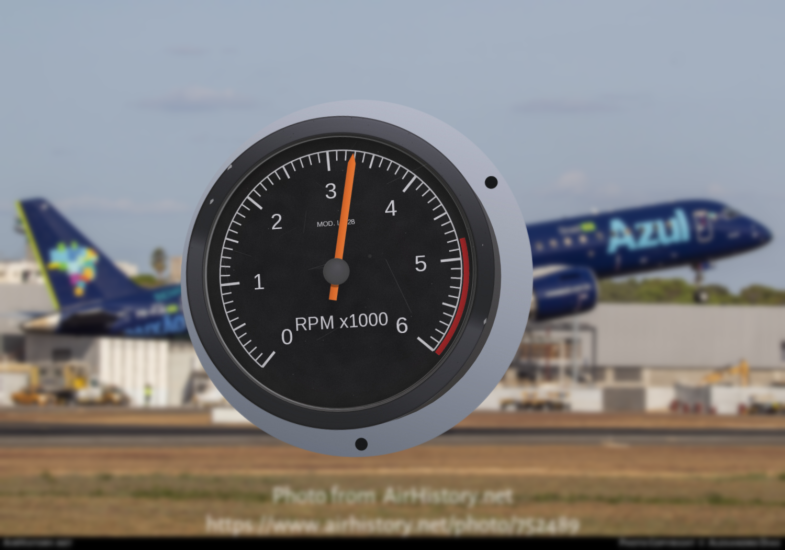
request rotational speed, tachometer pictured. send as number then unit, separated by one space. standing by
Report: 3300 rpm
